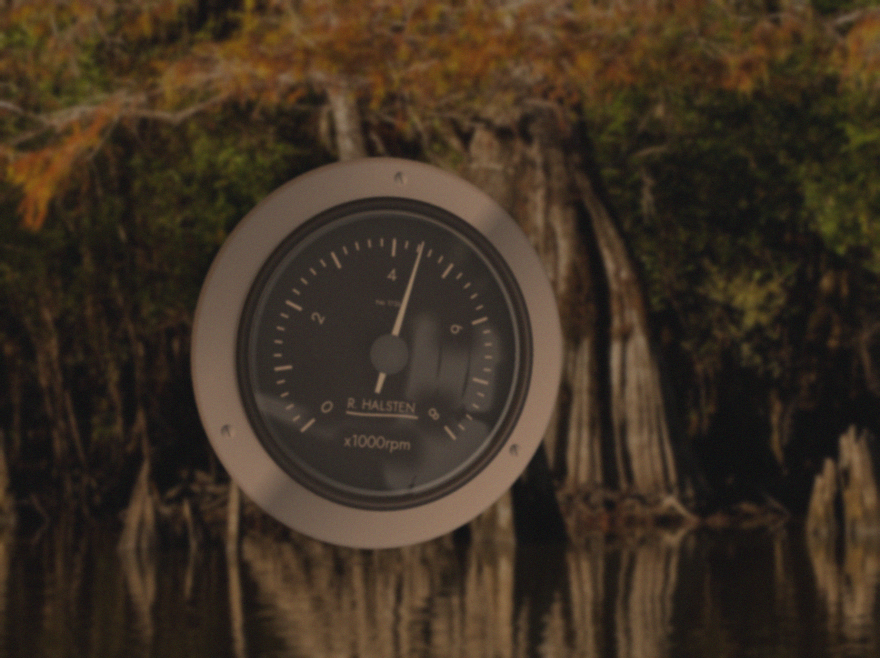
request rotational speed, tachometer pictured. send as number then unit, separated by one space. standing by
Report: 4400 rpm
